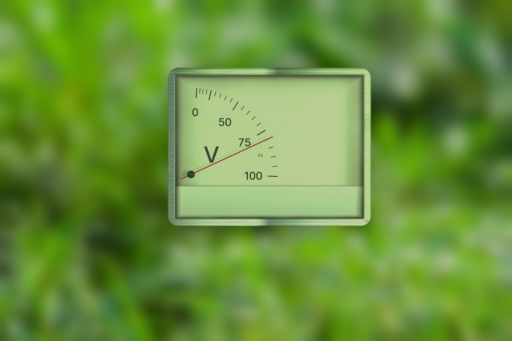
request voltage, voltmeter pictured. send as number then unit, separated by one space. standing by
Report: 80 V
